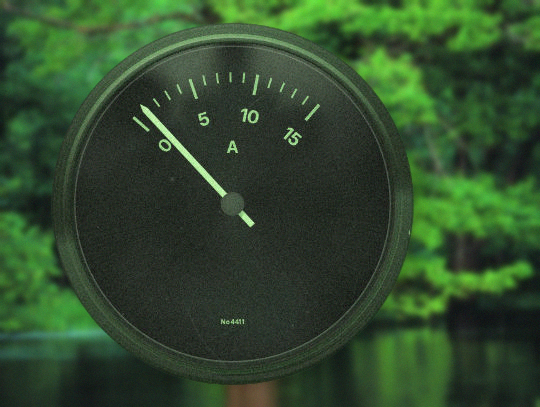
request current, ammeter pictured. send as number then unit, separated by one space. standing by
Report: 1 A
